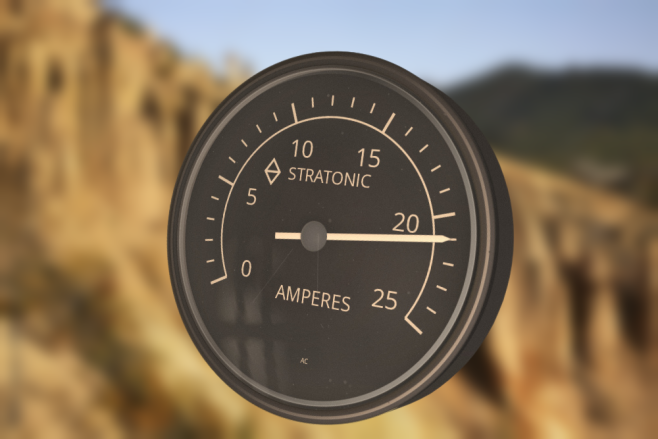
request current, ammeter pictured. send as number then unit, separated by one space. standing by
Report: 21 A
